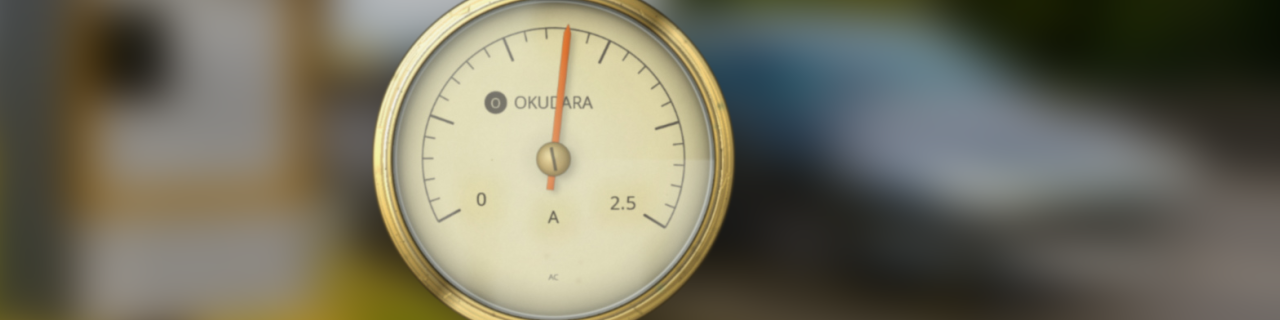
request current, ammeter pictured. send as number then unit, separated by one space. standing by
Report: 1.3 A
